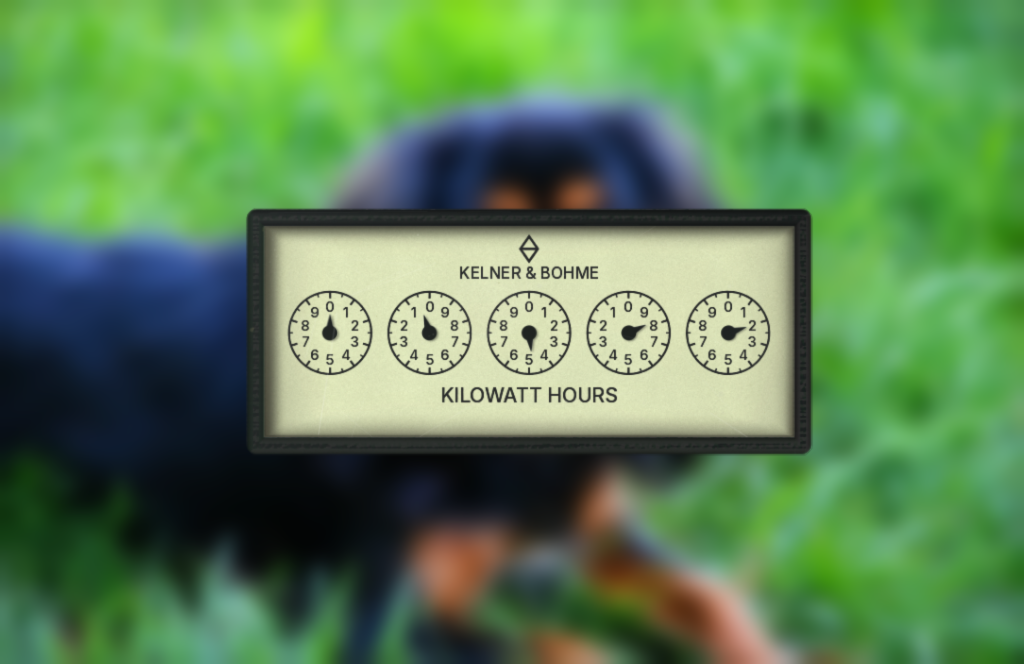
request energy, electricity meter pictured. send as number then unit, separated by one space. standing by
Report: 482 kWh
